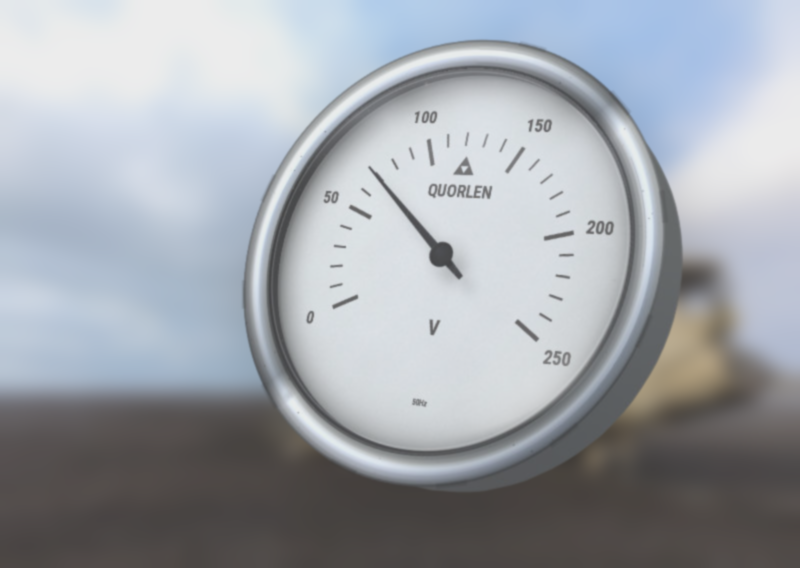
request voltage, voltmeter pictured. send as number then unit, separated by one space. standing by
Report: 70 V
